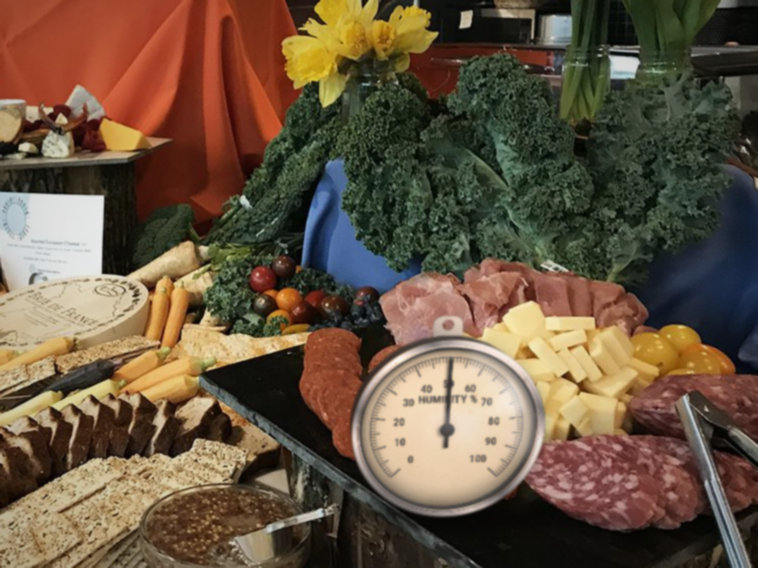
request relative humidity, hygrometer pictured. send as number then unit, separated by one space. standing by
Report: 50 %
